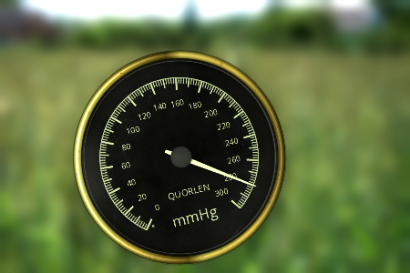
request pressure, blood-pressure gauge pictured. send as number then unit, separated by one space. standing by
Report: 280 mmHg
